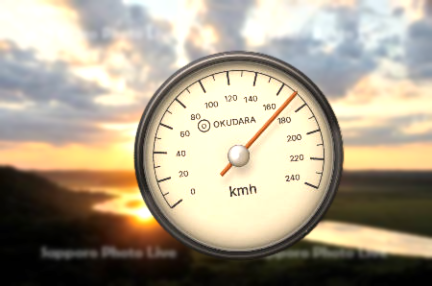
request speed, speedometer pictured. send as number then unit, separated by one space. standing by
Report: 170 km/h
